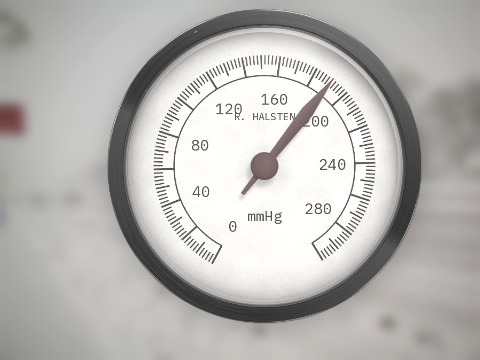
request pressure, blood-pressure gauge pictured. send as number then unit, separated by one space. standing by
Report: 190 mmHg
